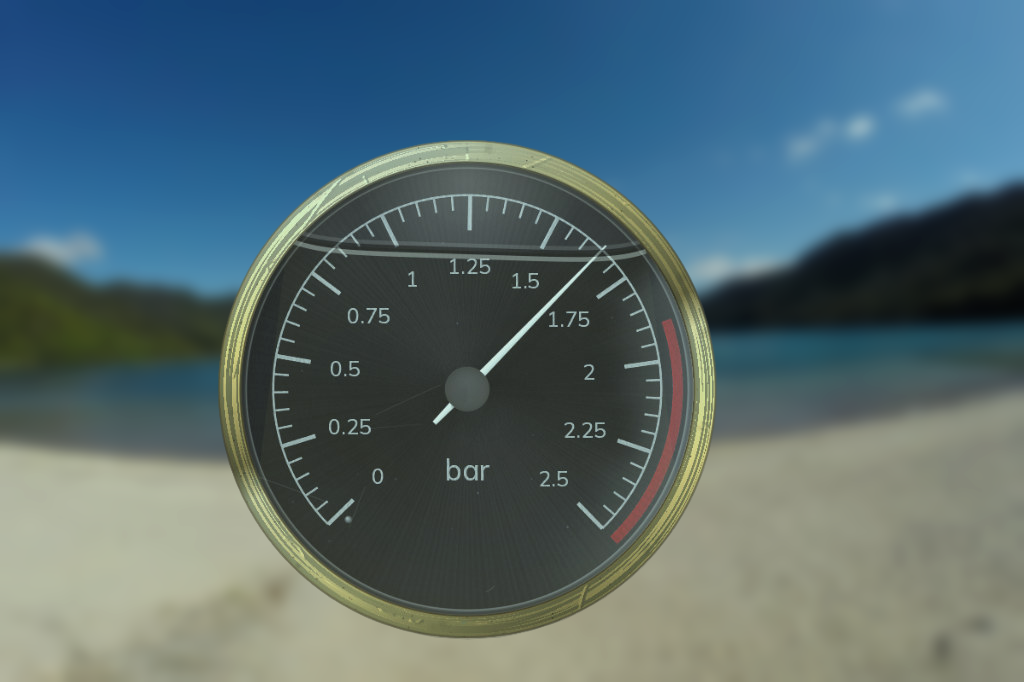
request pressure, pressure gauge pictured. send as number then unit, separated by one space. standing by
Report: 1.65 bar
